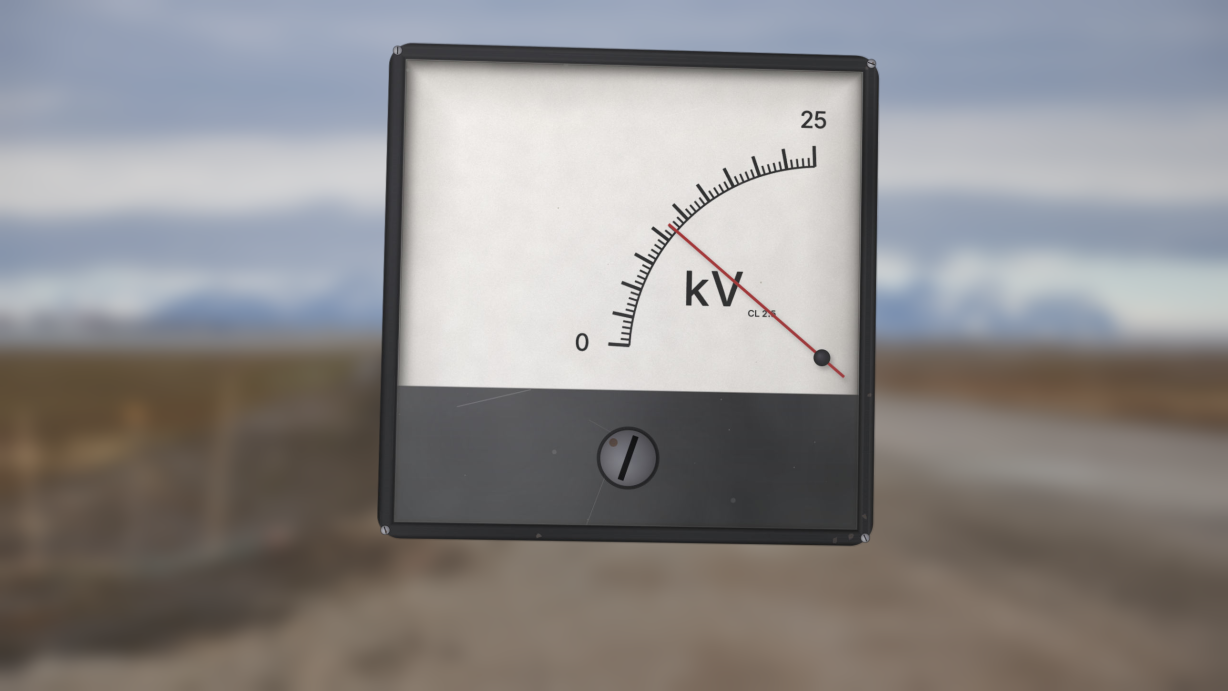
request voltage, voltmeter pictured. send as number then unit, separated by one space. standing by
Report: 11 kV
